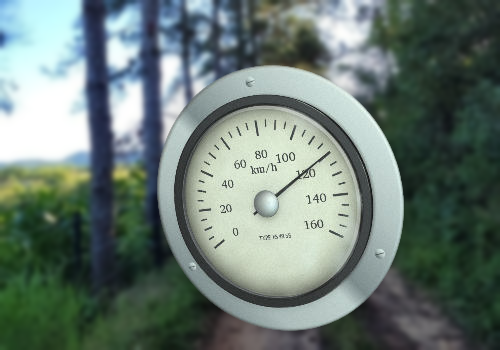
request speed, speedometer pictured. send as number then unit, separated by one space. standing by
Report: 120 km/h
